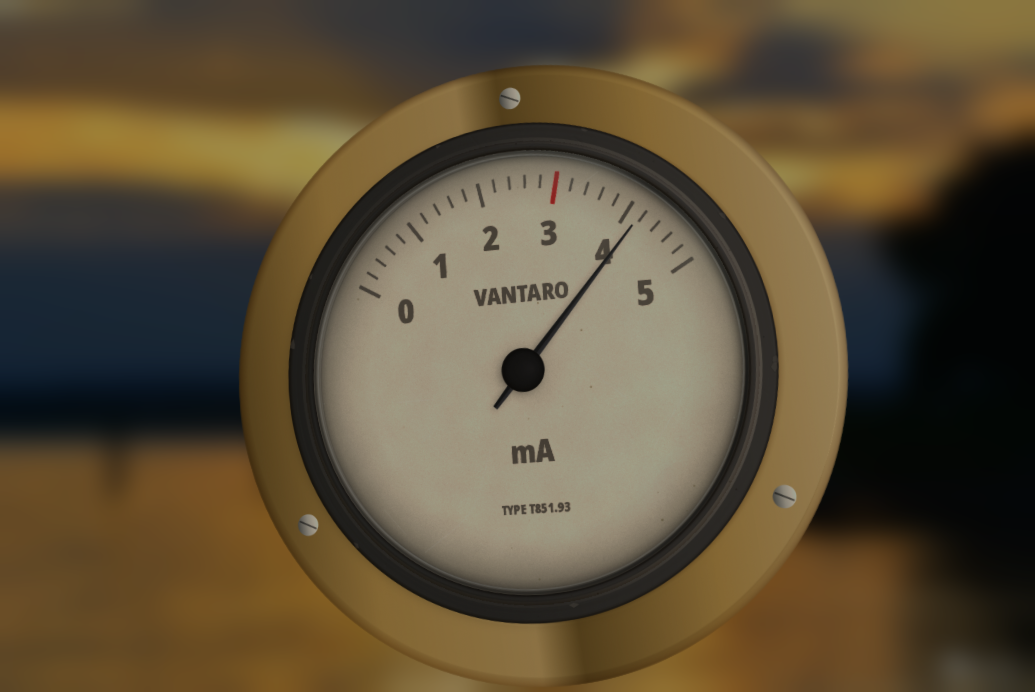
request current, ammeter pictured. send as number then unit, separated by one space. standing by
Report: 4.2 mA
